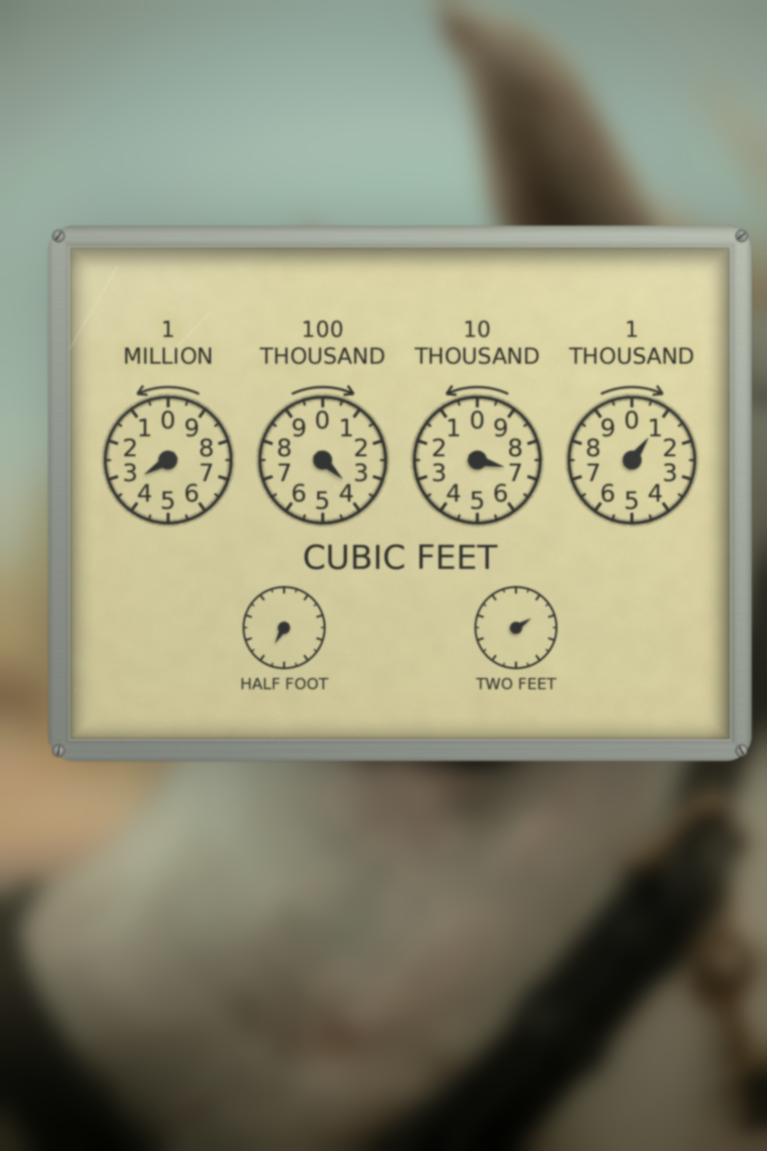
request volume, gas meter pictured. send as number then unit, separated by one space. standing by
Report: 337100 ft³
